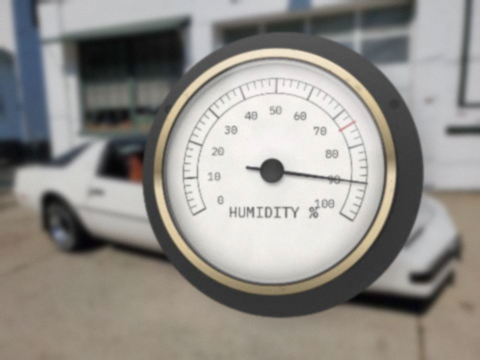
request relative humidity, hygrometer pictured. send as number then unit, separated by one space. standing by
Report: 90 %
